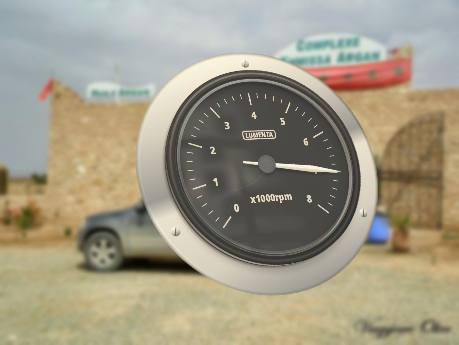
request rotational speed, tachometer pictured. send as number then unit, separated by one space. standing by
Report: 7000 rpm
